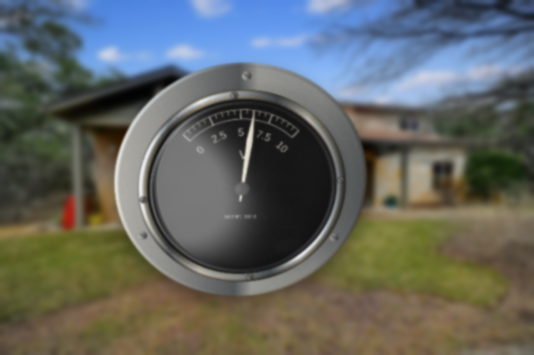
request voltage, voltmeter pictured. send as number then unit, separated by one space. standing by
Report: 6 V
